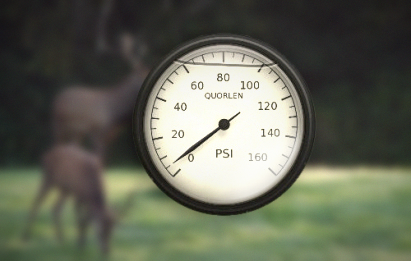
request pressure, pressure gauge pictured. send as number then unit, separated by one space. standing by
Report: 5 psi
